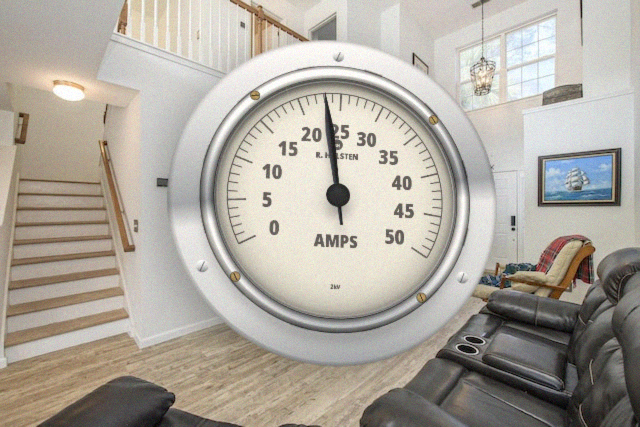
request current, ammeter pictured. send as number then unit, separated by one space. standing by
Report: 23 A
